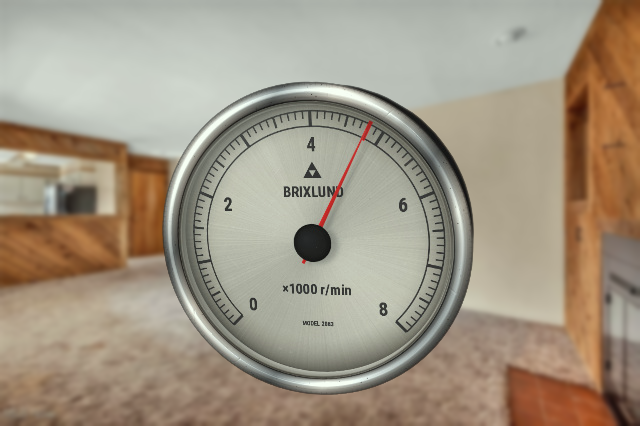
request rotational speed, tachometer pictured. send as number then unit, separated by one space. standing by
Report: 4800 rpm
